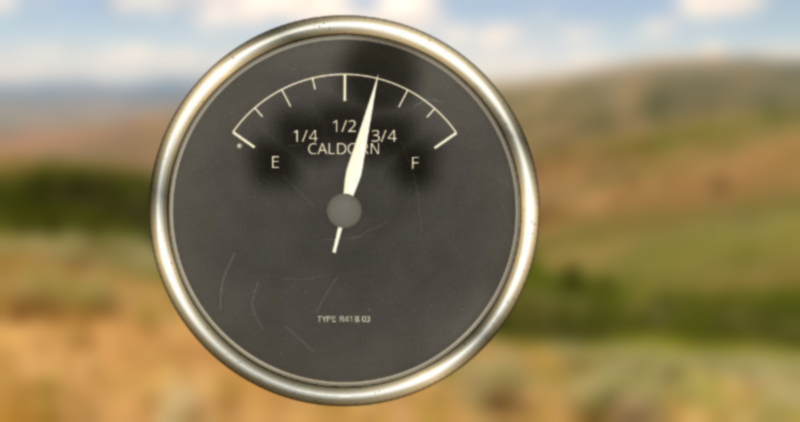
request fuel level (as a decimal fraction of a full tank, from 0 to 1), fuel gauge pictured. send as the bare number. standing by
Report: 0.625
